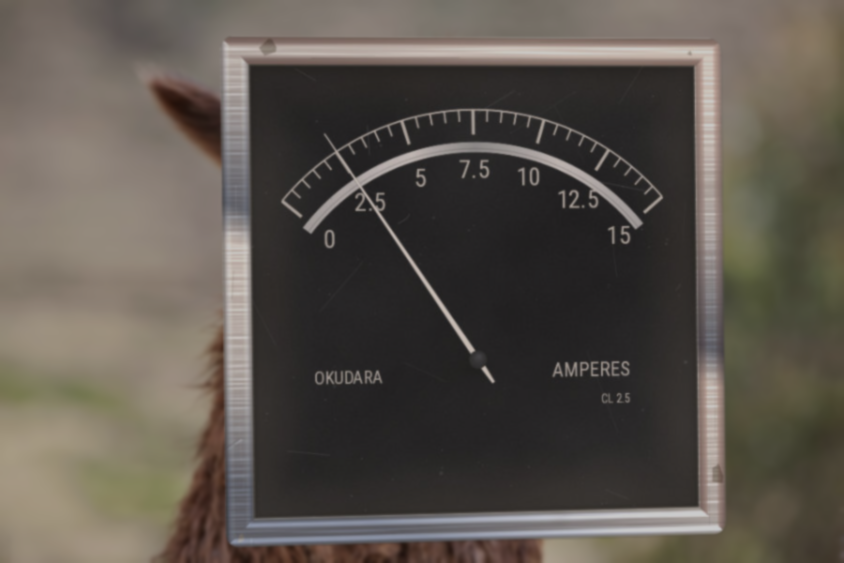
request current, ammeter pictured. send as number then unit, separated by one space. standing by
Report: 2.5 A
